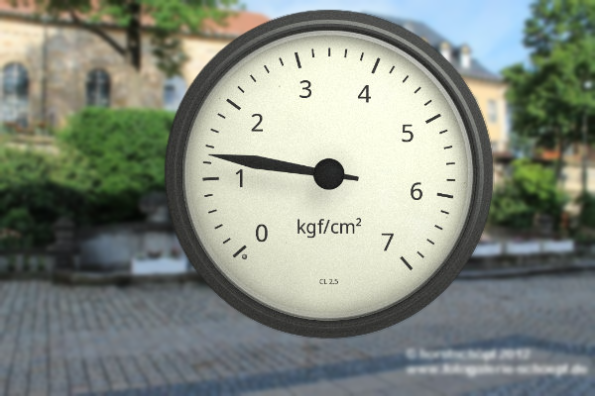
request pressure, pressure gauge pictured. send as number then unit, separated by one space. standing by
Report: 1.3 kg/cm²
